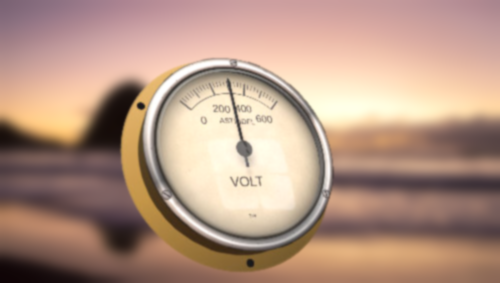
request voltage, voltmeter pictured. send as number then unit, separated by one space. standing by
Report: 300 V
